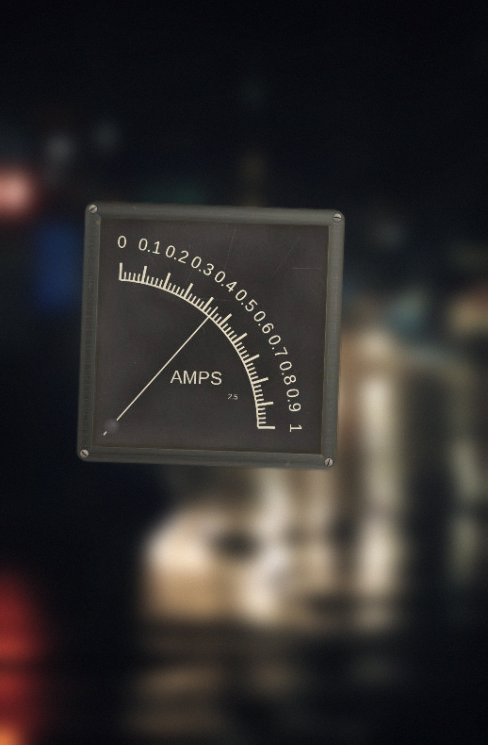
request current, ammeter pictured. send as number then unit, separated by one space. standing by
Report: 0.44 A
